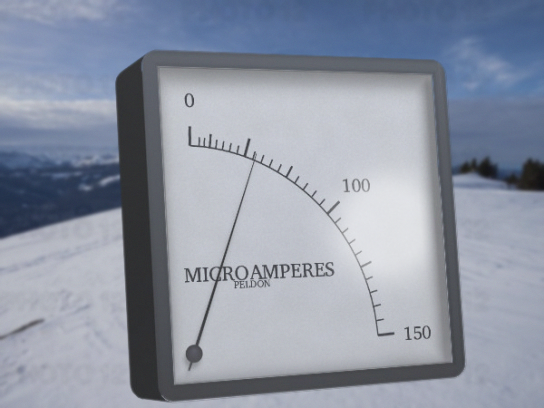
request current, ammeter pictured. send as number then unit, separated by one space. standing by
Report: 55 µA
